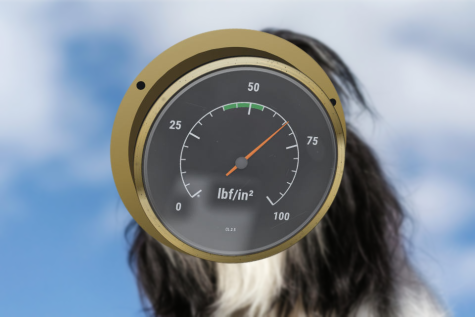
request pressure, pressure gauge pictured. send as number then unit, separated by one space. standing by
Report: 65 psi
